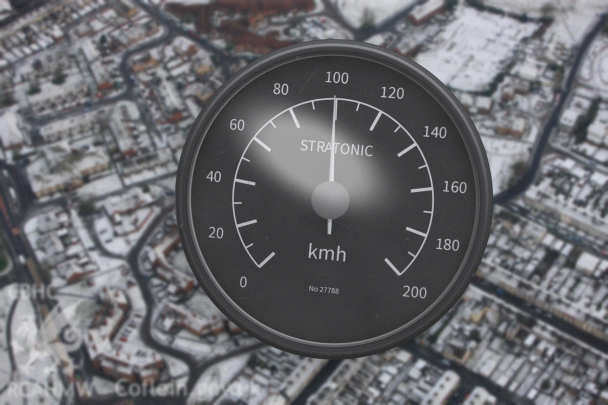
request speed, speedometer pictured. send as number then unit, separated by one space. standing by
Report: 100 km/h
